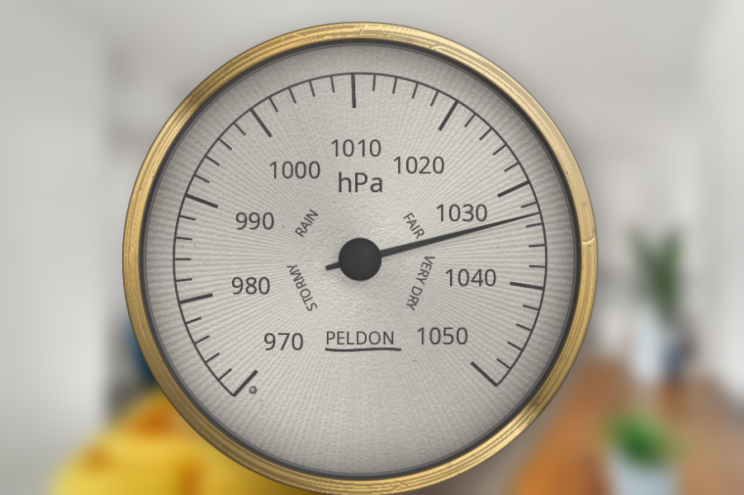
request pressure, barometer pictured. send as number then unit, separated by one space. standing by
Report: 1033 hPa
